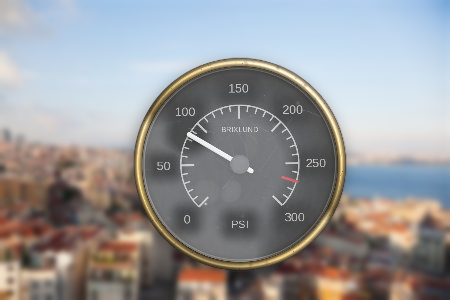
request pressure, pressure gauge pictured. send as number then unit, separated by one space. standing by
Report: 85 psi
